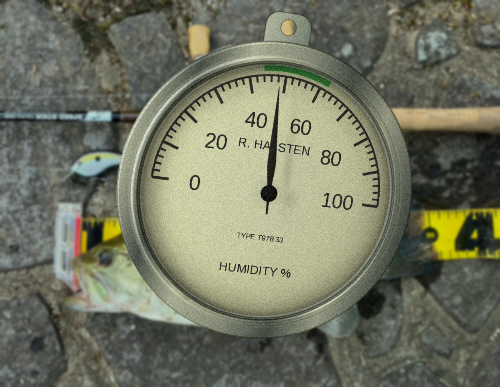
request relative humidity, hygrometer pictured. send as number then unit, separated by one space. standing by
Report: 48 %
